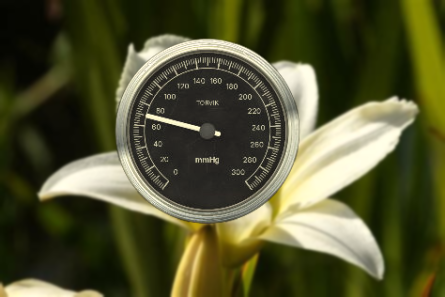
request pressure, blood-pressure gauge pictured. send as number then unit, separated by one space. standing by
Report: 70 mmHg
